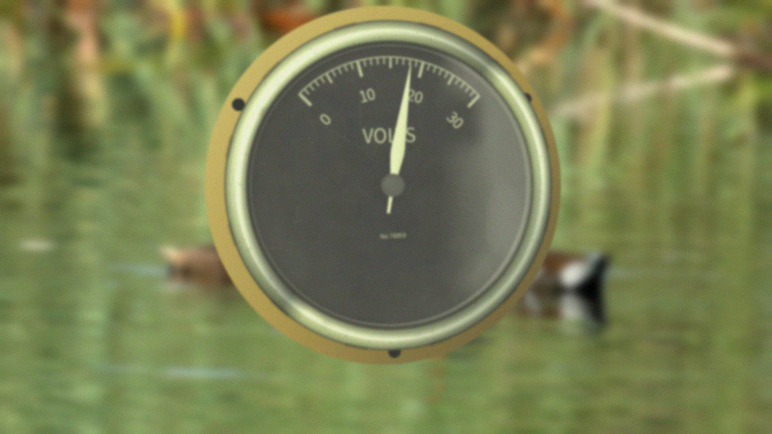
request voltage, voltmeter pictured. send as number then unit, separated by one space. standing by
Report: 18 V
